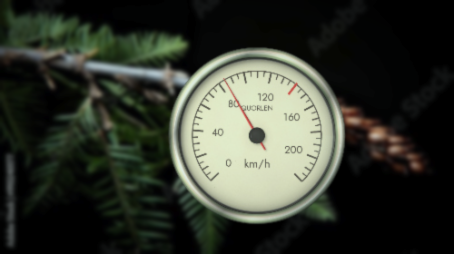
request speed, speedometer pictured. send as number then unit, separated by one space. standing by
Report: 85 km/h
